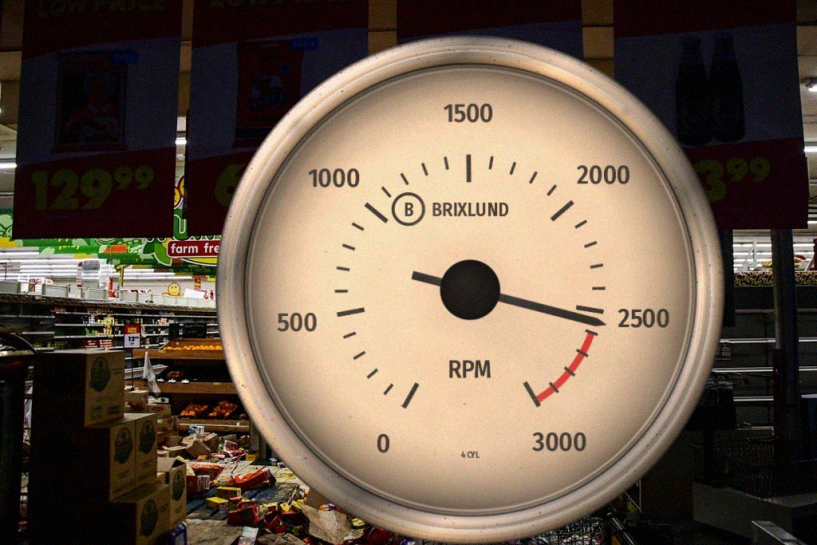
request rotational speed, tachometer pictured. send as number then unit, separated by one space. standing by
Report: 2550 rpm
